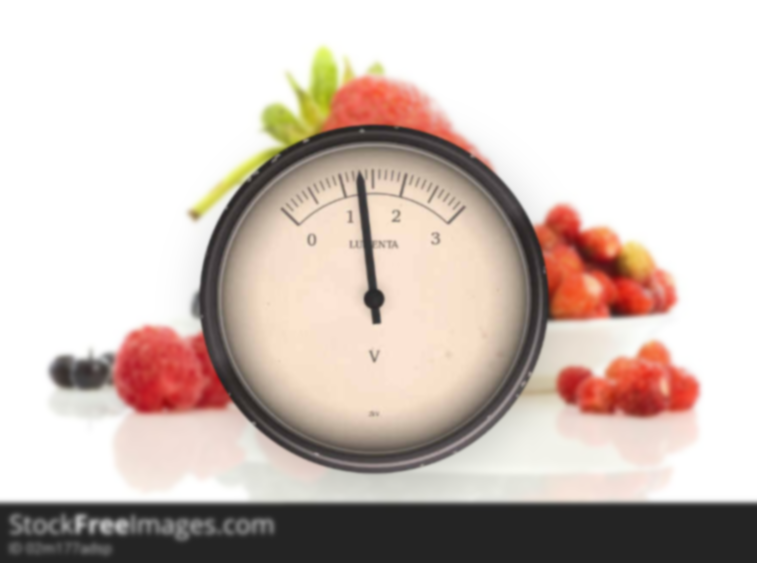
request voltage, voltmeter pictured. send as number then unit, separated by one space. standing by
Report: 1.3 V
